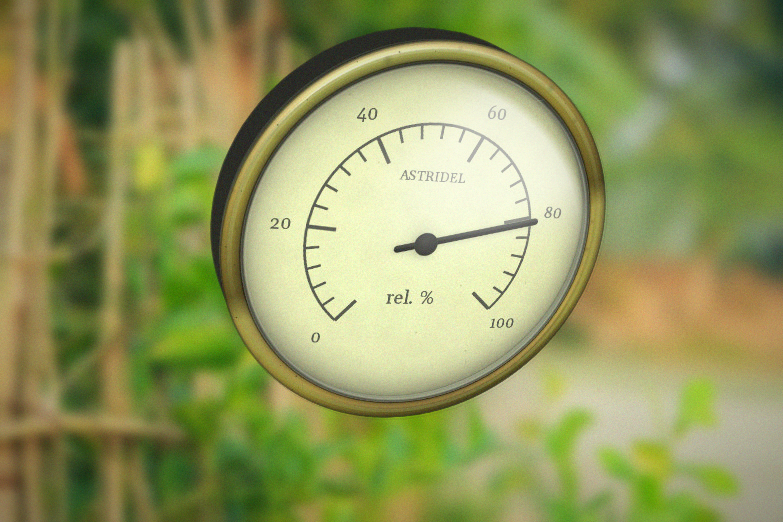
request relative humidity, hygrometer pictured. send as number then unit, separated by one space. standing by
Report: 80 %
